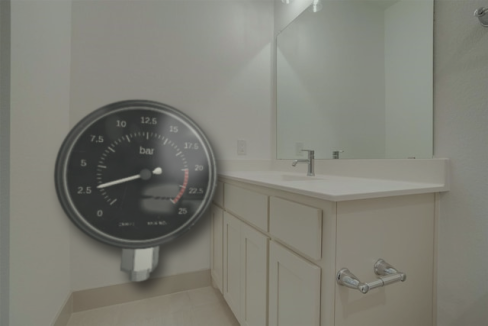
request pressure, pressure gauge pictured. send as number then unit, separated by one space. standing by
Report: 2.5 bar
